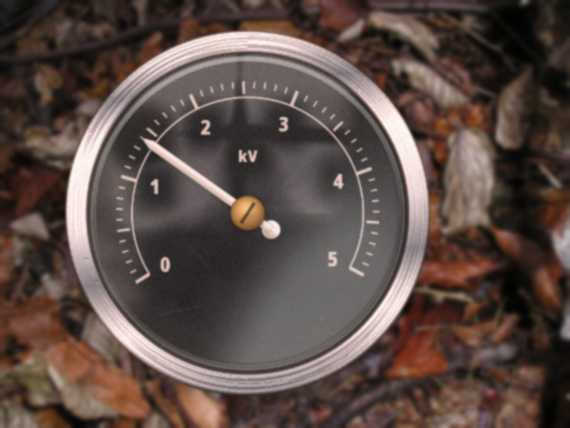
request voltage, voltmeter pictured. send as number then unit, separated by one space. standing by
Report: 1.4 kV
